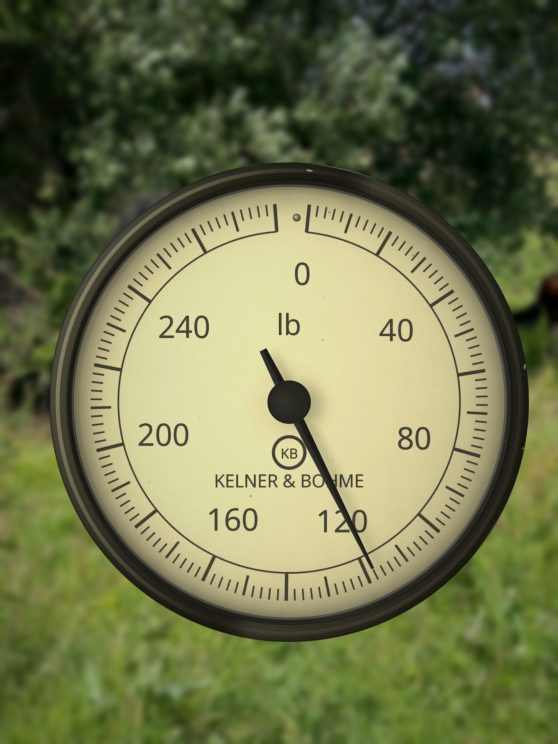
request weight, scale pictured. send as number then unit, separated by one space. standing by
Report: 118 lb
